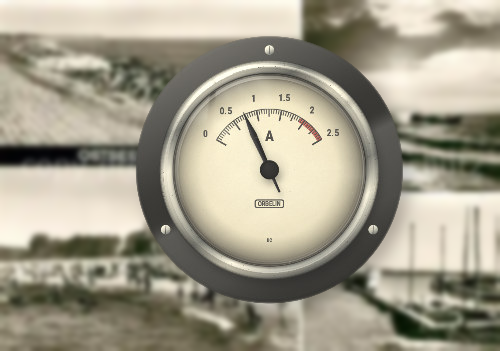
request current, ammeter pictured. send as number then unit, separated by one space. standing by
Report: 0.75 A
